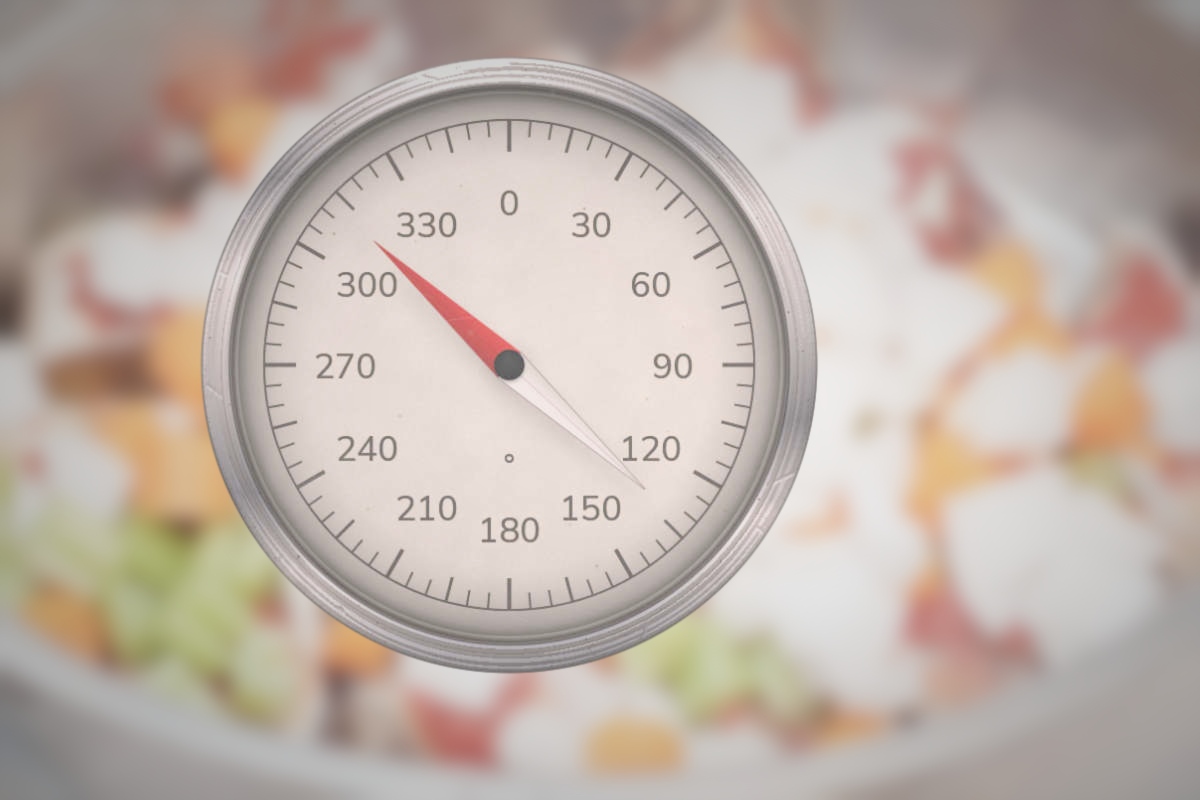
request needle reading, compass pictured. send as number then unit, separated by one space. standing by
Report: 312.5 °
